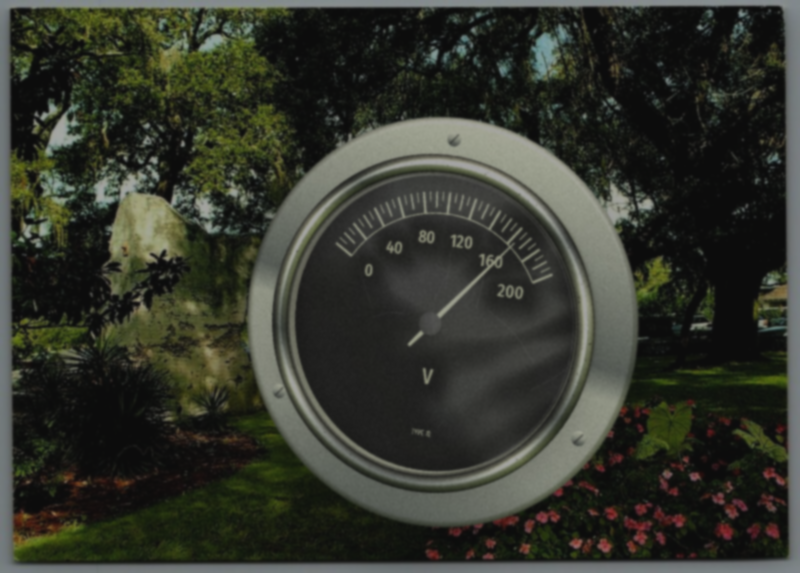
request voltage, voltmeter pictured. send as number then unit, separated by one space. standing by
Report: 165 V
